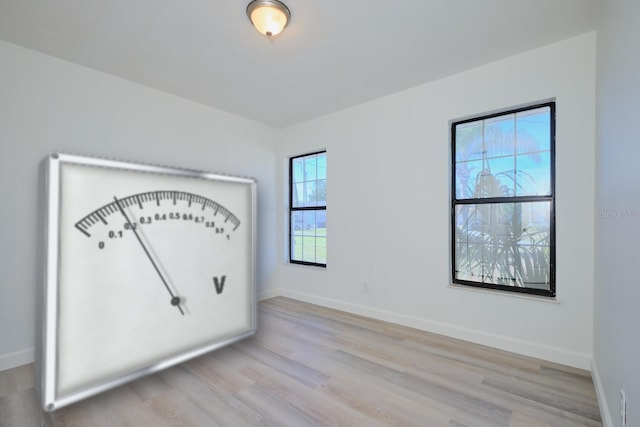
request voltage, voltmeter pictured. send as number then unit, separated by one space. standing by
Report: 0.2 V
